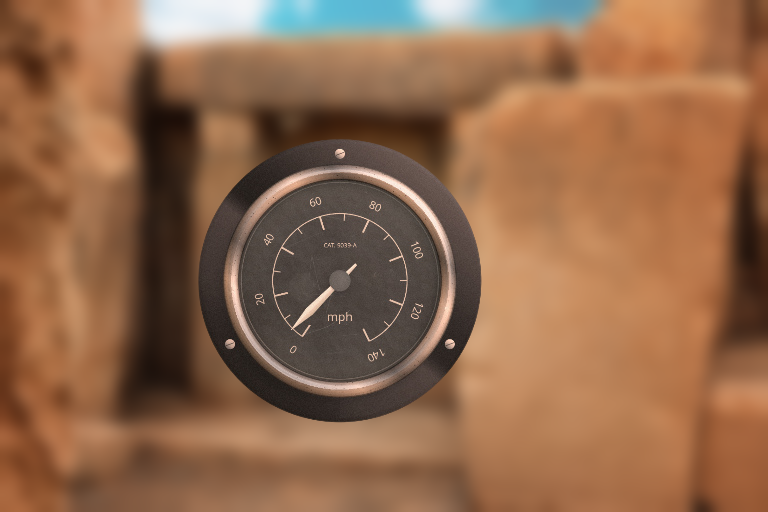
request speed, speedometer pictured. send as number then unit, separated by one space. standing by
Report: 5 mph
